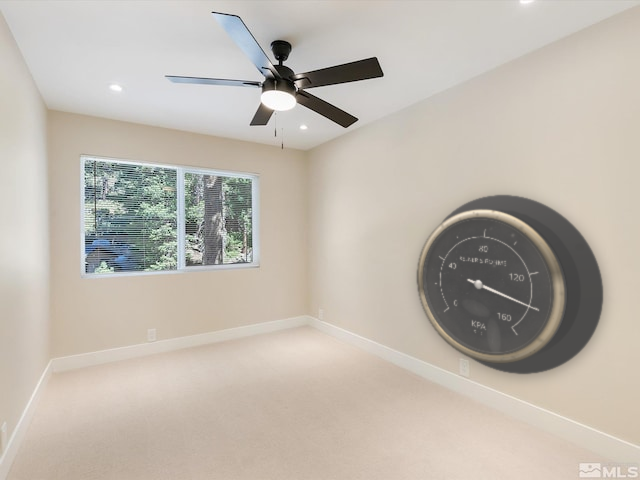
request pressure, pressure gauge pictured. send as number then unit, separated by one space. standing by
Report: 140 kPa
